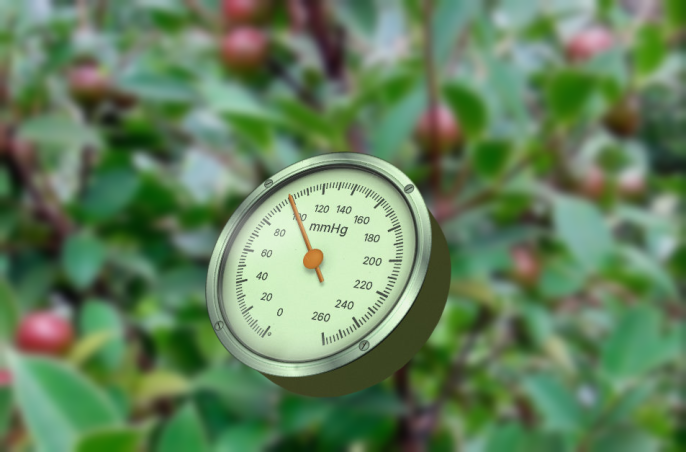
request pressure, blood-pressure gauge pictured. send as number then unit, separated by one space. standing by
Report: 100 mmHg
